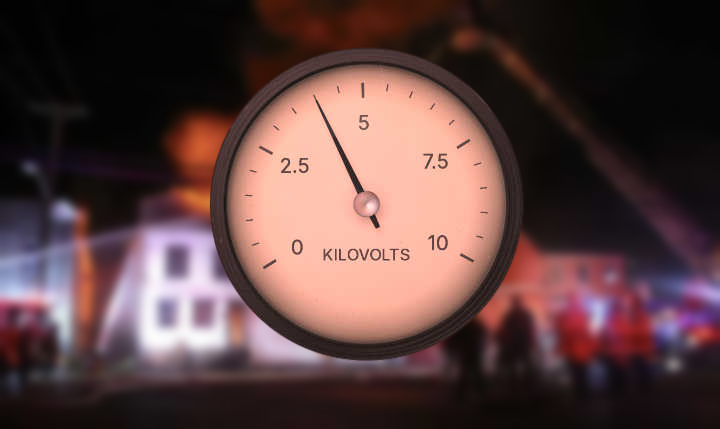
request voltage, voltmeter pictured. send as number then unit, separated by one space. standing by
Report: 4 kV
